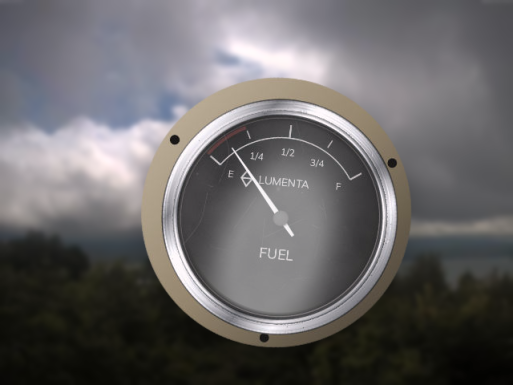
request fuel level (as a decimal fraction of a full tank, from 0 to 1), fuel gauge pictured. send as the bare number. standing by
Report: 0.125
